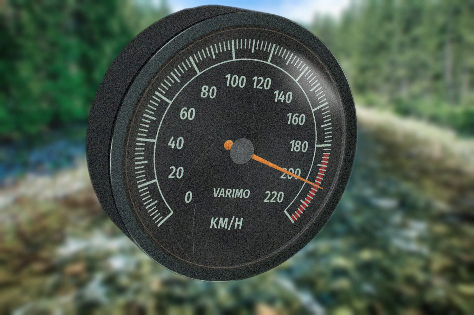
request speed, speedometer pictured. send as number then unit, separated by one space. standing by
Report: 200 km/h
